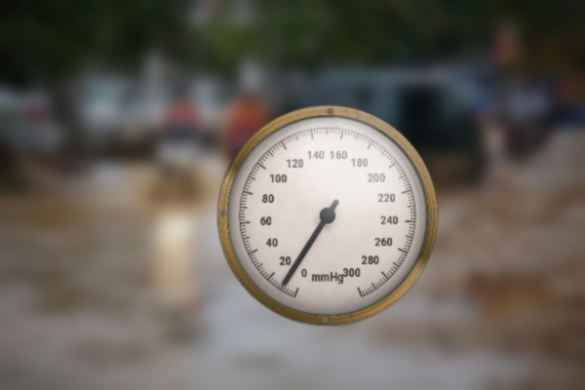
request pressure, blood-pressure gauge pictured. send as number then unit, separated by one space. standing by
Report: 10 mmHg
